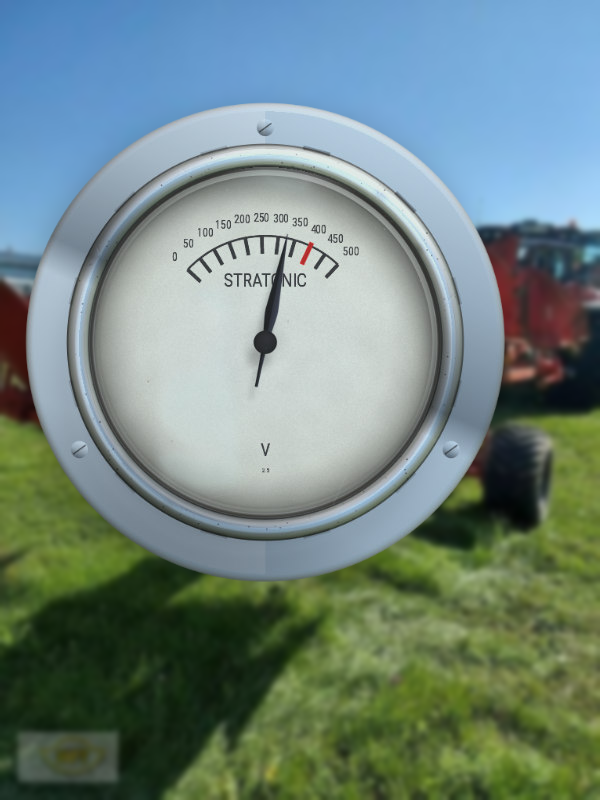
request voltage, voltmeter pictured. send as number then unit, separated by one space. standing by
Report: 325 V
